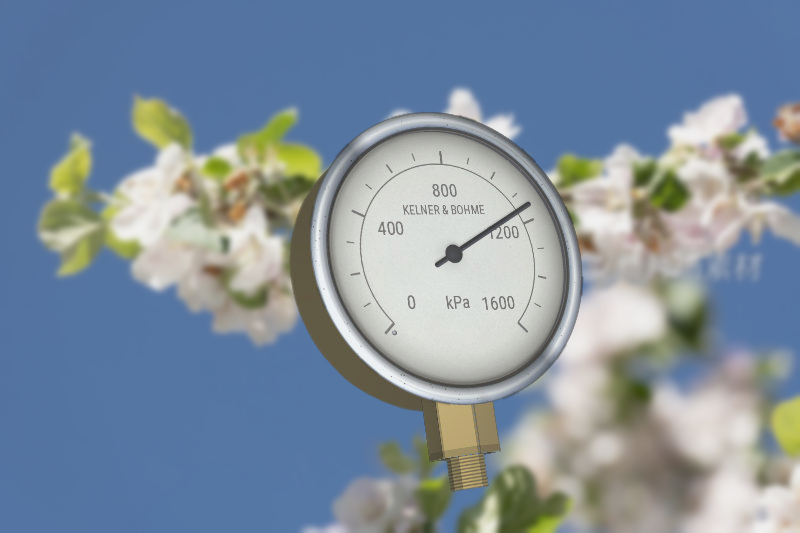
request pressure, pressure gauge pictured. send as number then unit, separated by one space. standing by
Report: 1150 kPa
